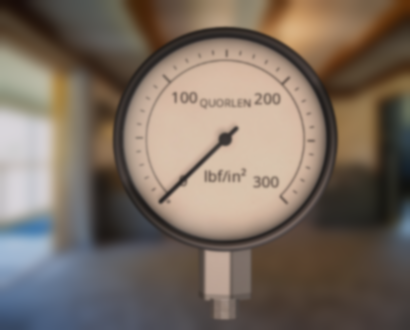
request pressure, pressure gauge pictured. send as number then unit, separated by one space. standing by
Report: 0 psi
